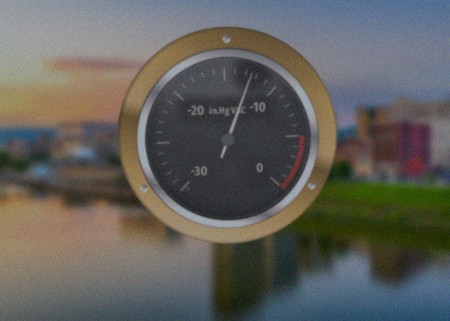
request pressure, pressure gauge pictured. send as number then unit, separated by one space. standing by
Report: -12.5 inHg
